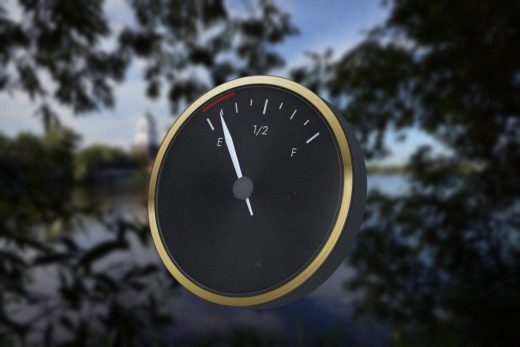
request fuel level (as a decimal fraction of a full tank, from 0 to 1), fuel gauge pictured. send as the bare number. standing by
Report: 0.125
